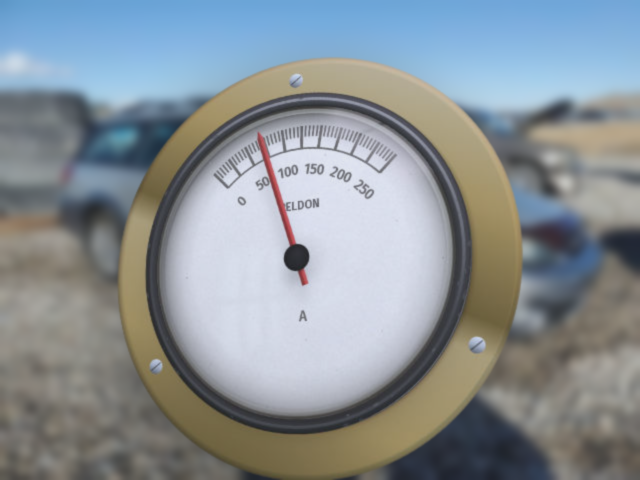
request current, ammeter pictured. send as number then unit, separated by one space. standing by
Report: 75 A
